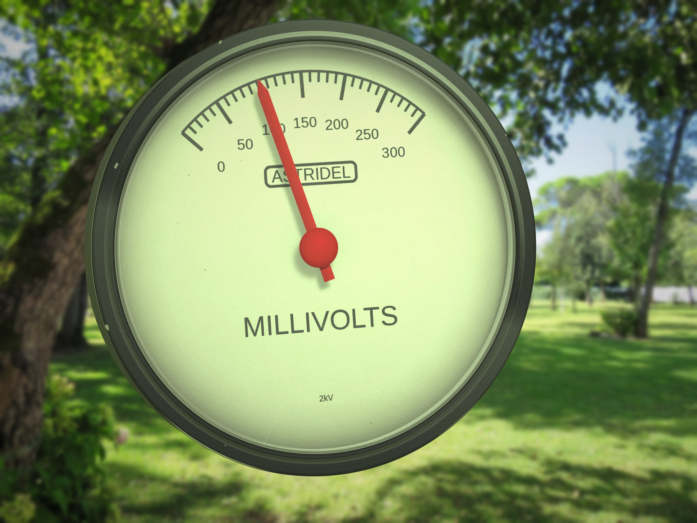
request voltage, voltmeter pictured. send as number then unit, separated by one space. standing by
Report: 100 mV
